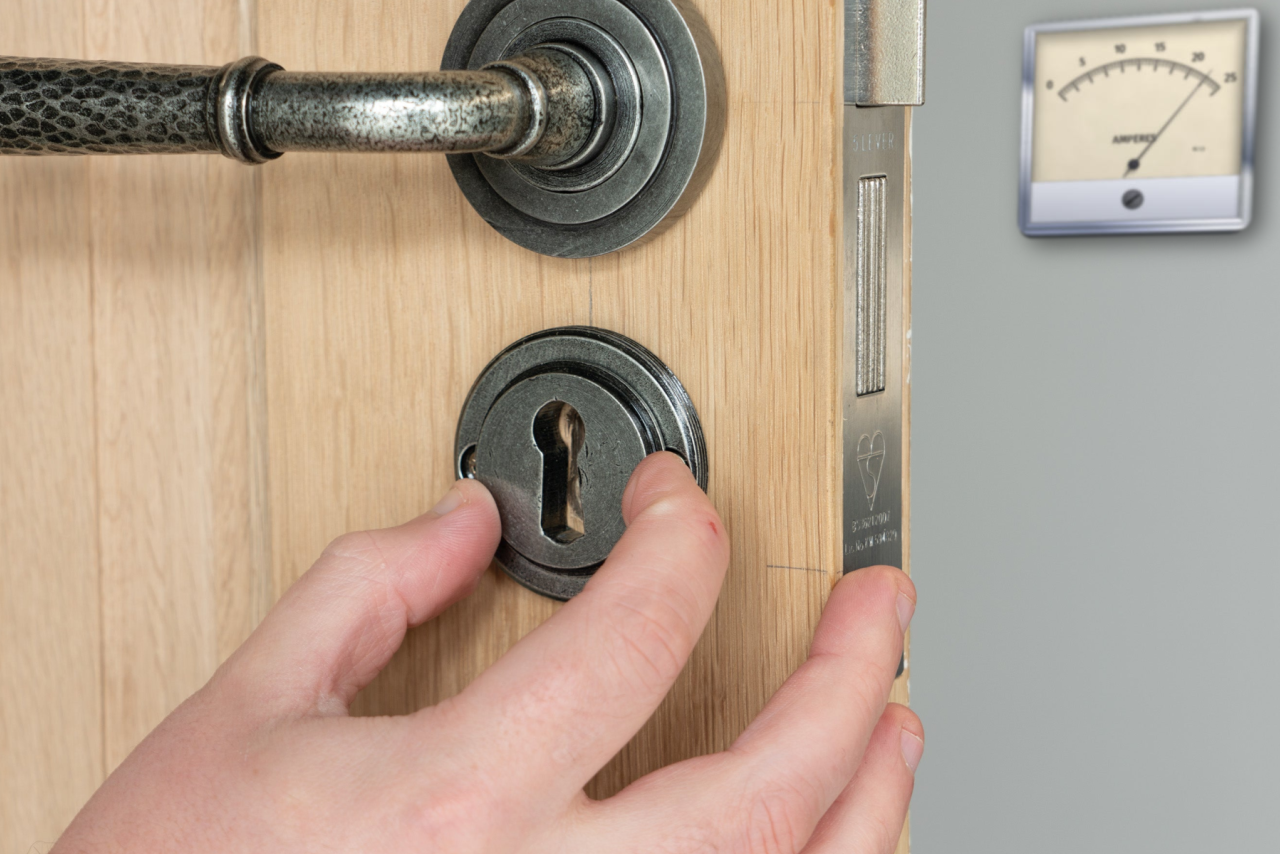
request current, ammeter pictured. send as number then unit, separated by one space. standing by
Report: 22.5 A
